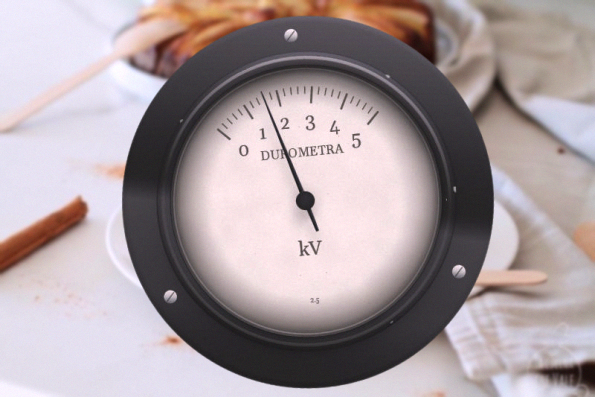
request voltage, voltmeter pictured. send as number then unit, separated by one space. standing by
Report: 1.6 kV
